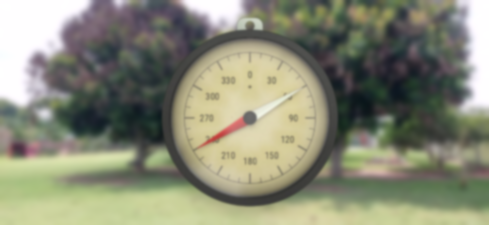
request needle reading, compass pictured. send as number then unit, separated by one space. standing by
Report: 240 °
